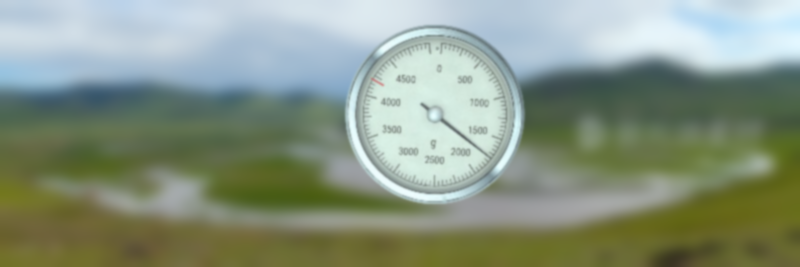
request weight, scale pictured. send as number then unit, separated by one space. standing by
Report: 1750 g
